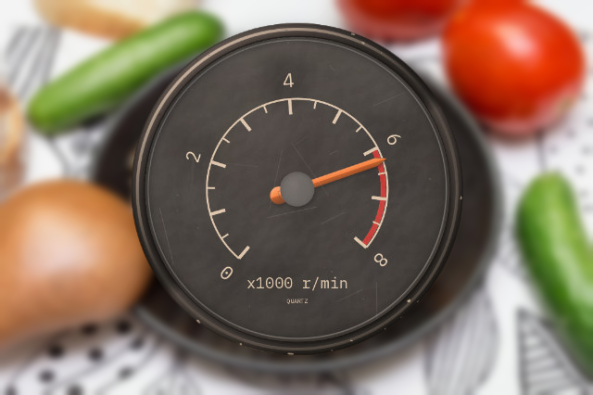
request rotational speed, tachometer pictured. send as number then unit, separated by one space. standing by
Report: 6250 rpm
